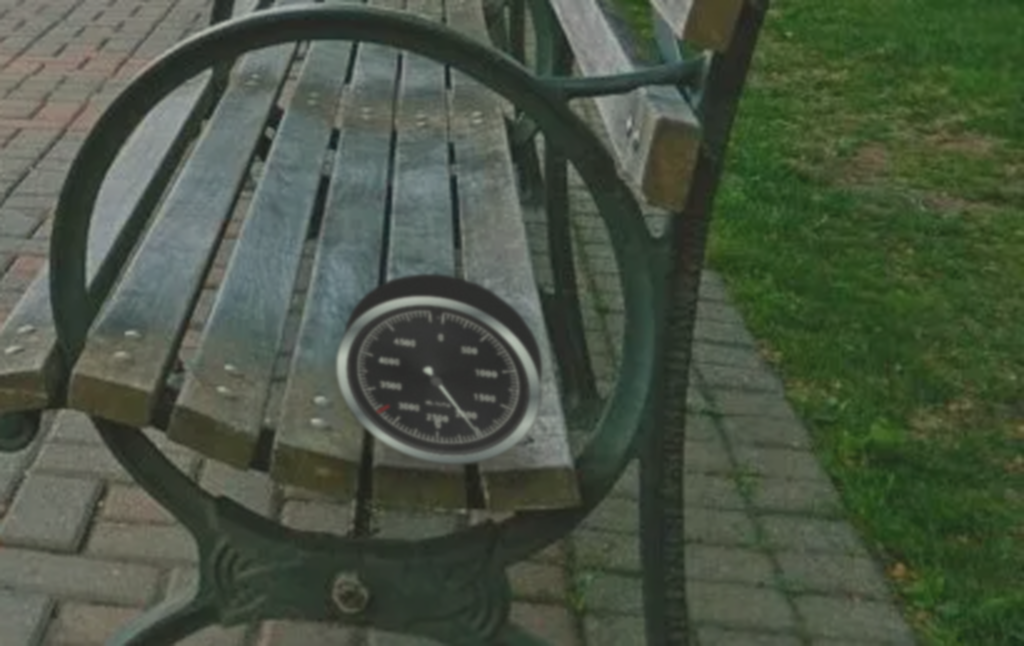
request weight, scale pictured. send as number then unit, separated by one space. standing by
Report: 2000 g
